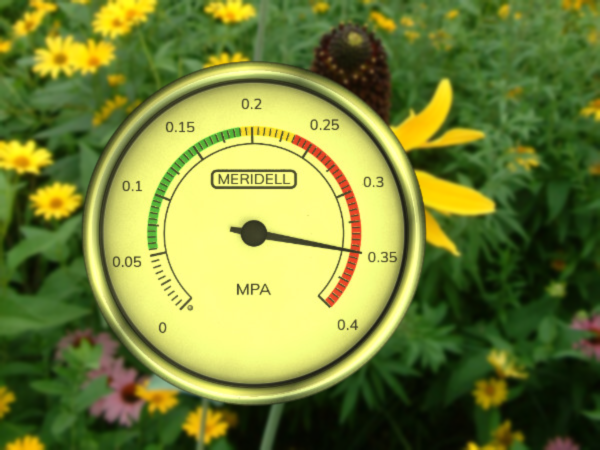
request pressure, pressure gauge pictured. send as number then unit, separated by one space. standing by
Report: 0.35 MPa
